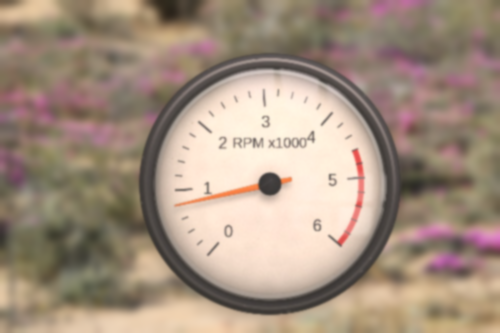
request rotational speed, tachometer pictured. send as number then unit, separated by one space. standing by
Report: 800 rpm
